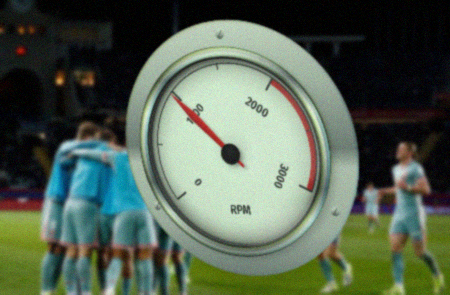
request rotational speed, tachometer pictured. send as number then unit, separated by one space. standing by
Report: 1000 rpm
